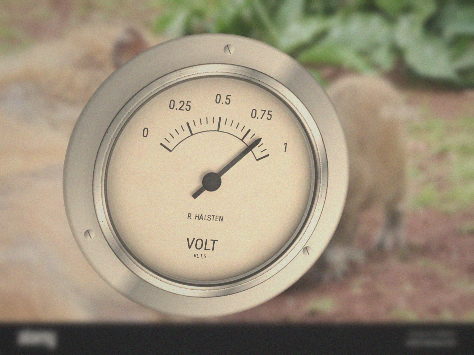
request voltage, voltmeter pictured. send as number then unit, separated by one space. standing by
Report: 0.85 V
